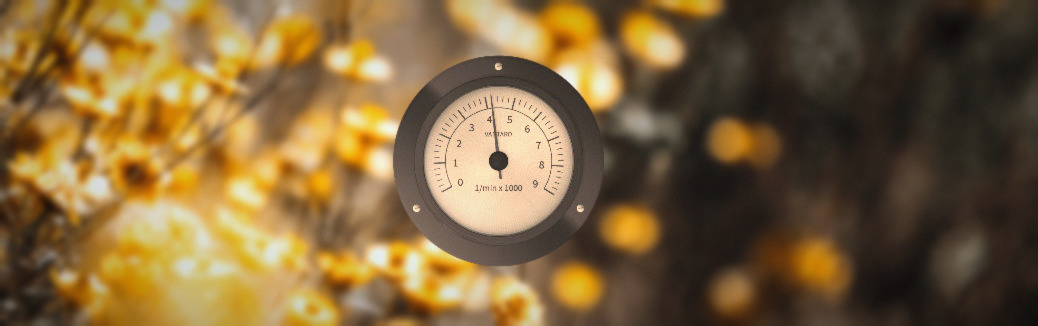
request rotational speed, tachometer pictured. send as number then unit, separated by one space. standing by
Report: 4200 rpm
